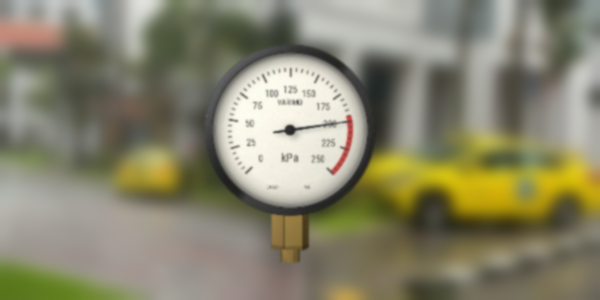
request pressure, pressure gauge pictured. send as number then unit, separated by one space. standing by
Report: 200 kPa
